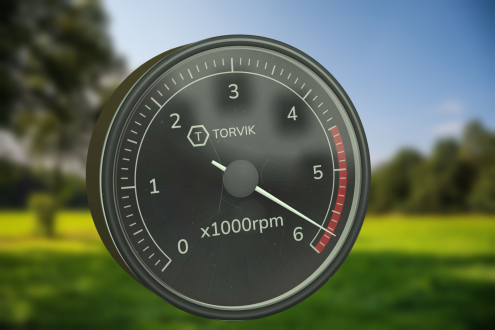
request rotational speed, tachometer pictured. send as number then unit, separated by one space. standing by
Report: 5750 rpm
